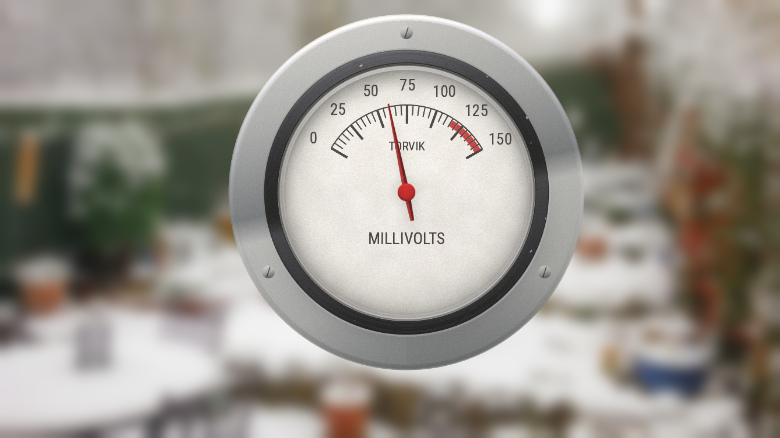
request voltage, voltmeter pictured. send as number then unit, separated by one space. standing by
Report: 60 mV
